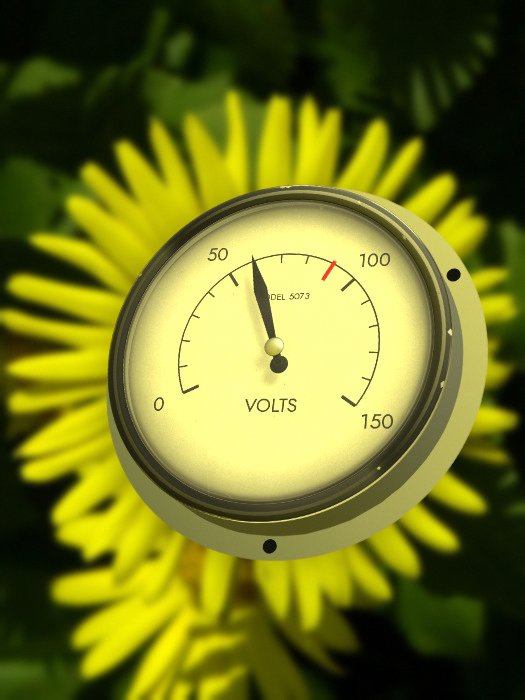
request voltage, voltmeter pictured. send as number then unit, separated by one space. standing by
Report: 60 V
